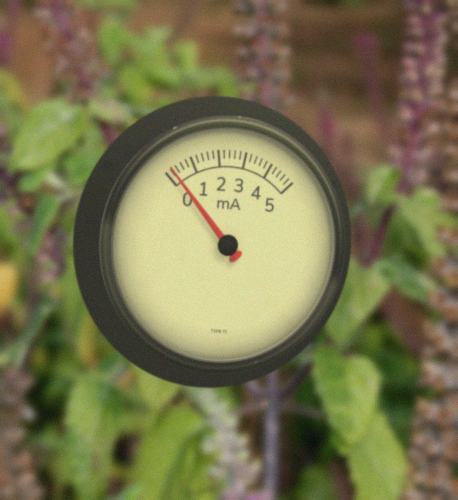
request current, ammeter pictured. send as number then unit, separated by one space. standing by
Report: 0.2 mA
